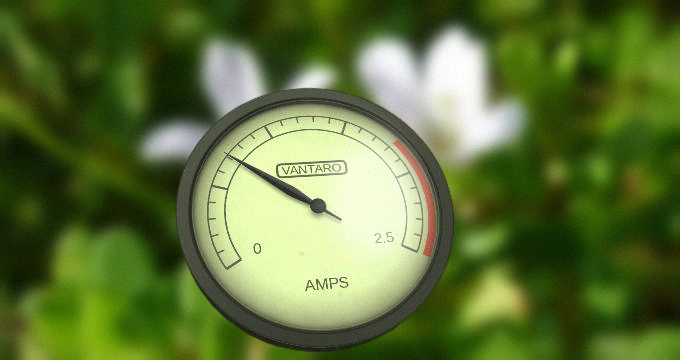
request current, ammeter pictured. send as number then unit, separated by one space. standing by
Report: 0.7 A
